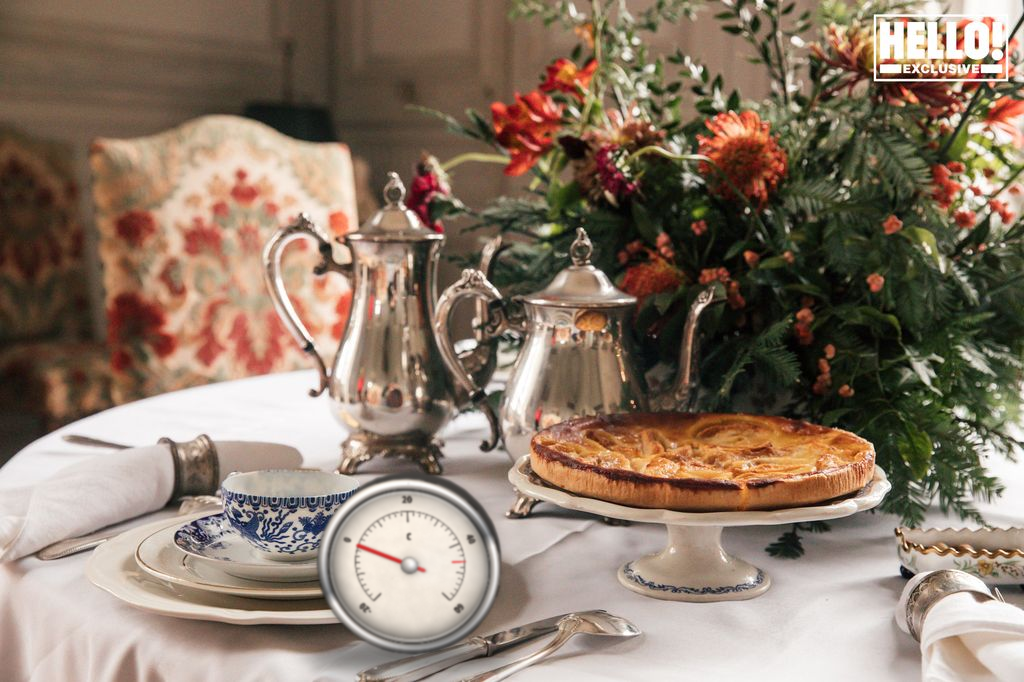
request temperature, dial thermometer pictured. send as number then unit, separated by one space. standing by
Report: 0 °C
